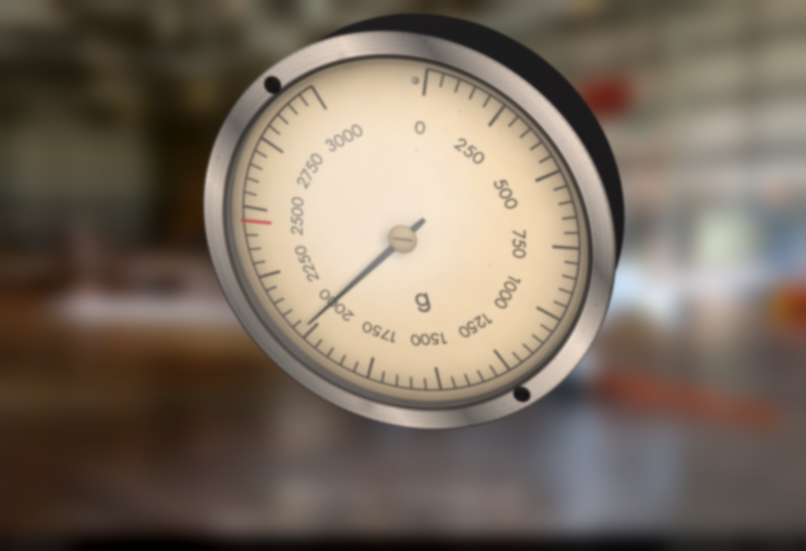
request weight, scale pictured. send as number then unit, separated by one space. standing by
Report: 2025 g
